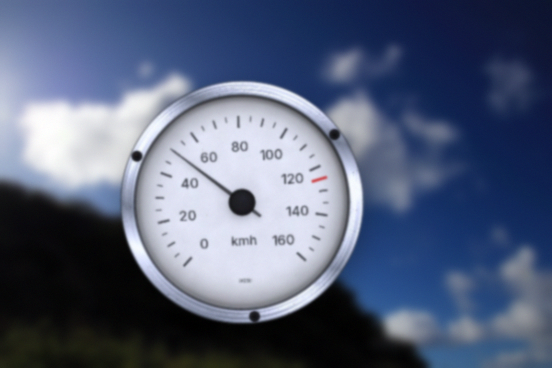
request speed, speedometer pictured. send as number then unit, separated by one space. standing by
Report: 50 km/h
